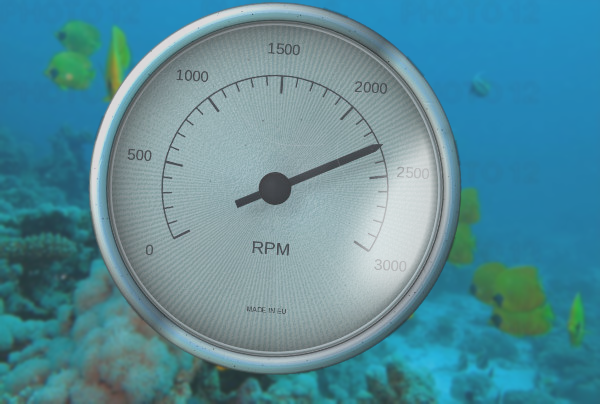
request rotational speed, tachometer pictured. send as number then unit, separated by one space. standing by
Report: 2300 rpm
